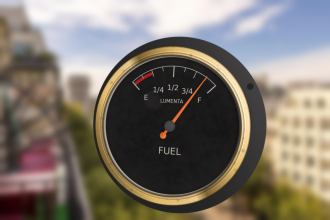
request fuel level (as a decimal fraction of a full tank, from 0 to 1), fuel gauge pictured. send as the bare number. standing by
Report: 0.875
